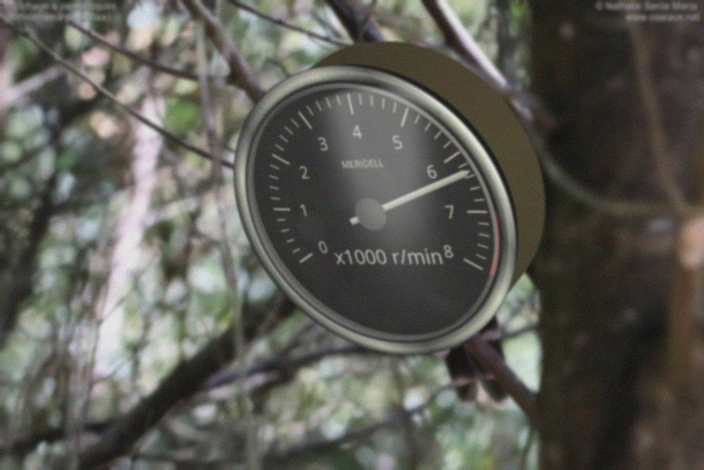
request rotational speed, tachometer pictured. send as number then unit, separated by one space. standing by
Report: 6300 rpm
